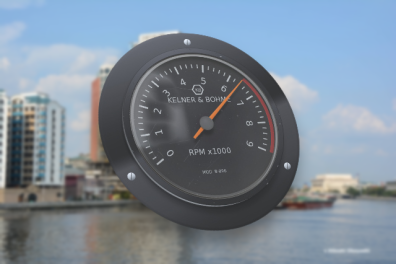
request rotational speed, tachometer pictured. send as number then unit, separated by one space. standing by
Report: 6400 rpm
